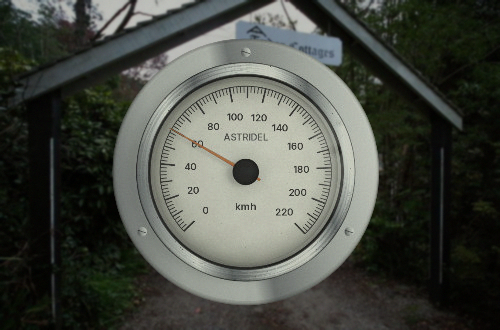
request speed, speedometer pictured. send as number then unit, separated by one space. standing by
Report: 60 km/h
